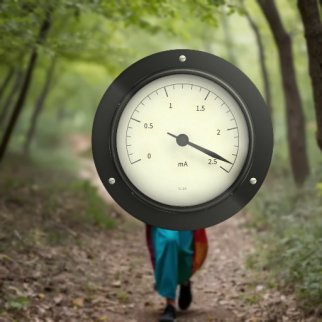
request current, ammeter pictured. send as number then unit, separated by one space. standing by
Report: 2.4 mA
